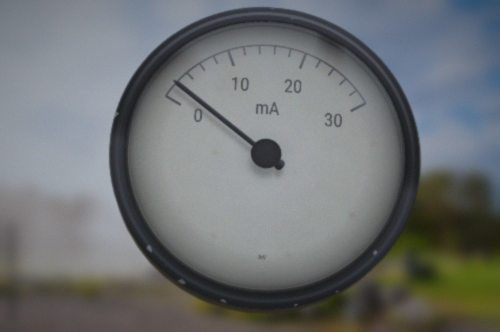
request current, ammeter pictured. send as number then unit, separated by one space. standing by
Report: 2 mA
